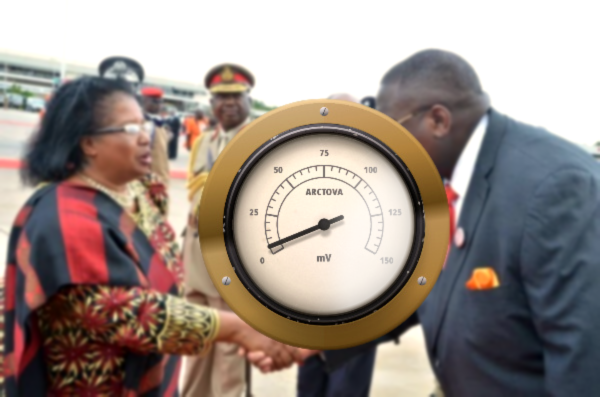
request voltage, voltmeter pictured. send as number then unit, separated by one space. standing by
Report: 5 mV
